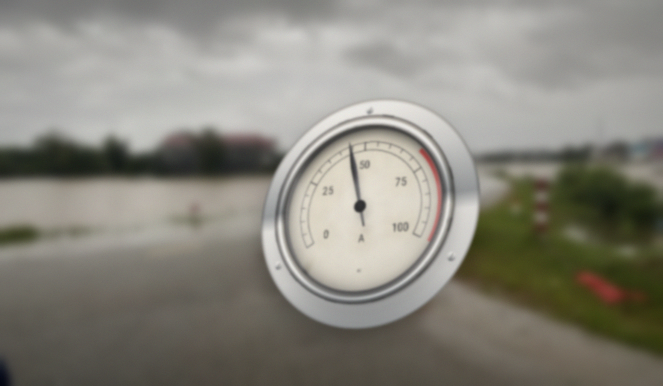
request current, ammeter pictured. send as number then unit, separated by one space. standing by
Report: 45 A
